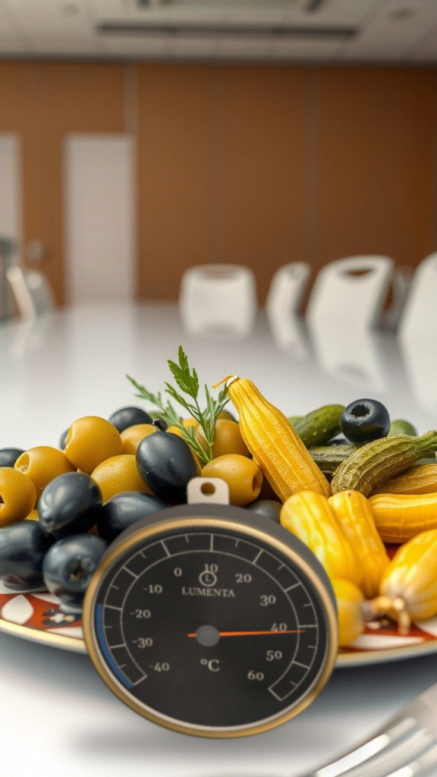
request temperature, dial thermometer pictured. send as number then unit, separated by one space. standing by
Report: 40 °C
